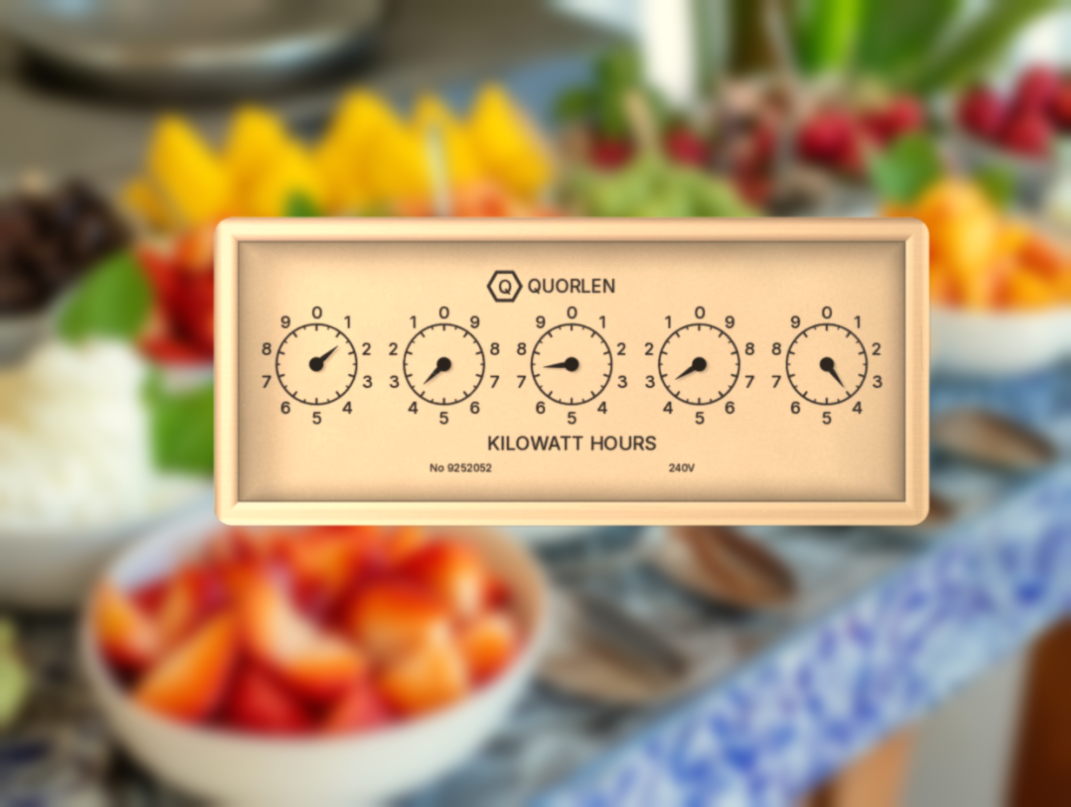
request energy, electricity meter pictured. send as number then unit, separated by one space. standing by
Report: 13734 kWh
